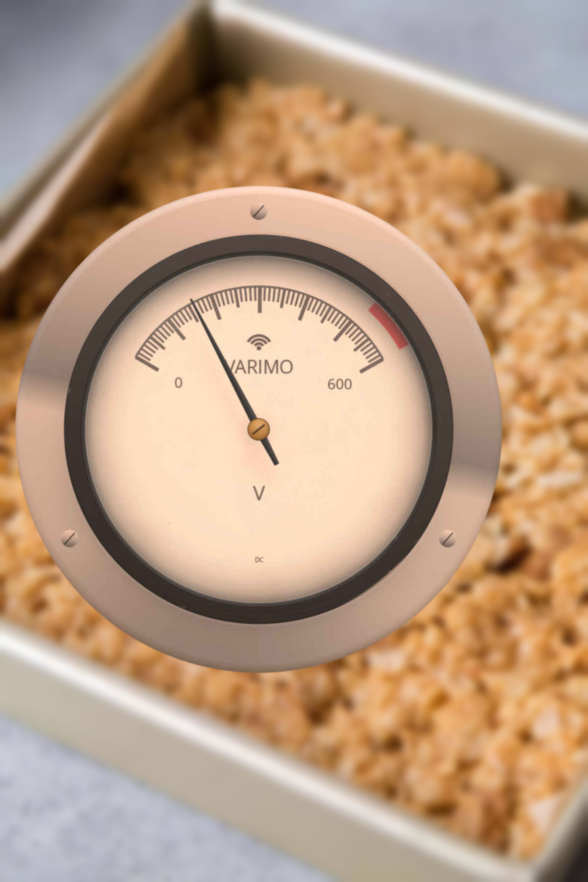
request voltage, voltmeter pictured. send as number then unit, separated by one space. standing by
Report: 160 V
